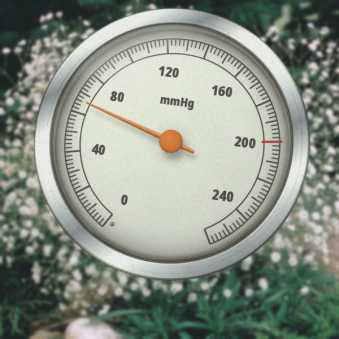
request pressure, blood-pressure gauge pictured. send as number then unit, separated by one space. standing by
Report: 66 mmHg
